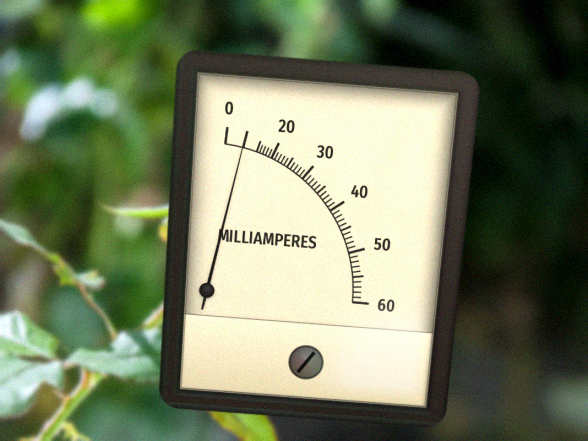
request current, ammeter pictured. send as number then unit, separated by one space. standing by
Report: 10 mA
